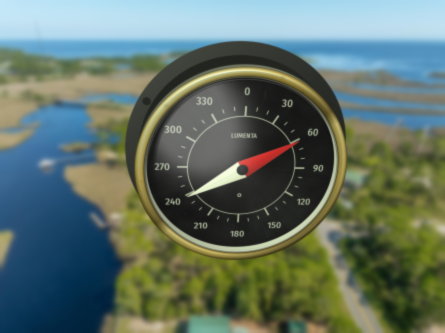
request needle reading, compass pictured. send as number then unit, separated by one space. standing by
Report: 60 °
